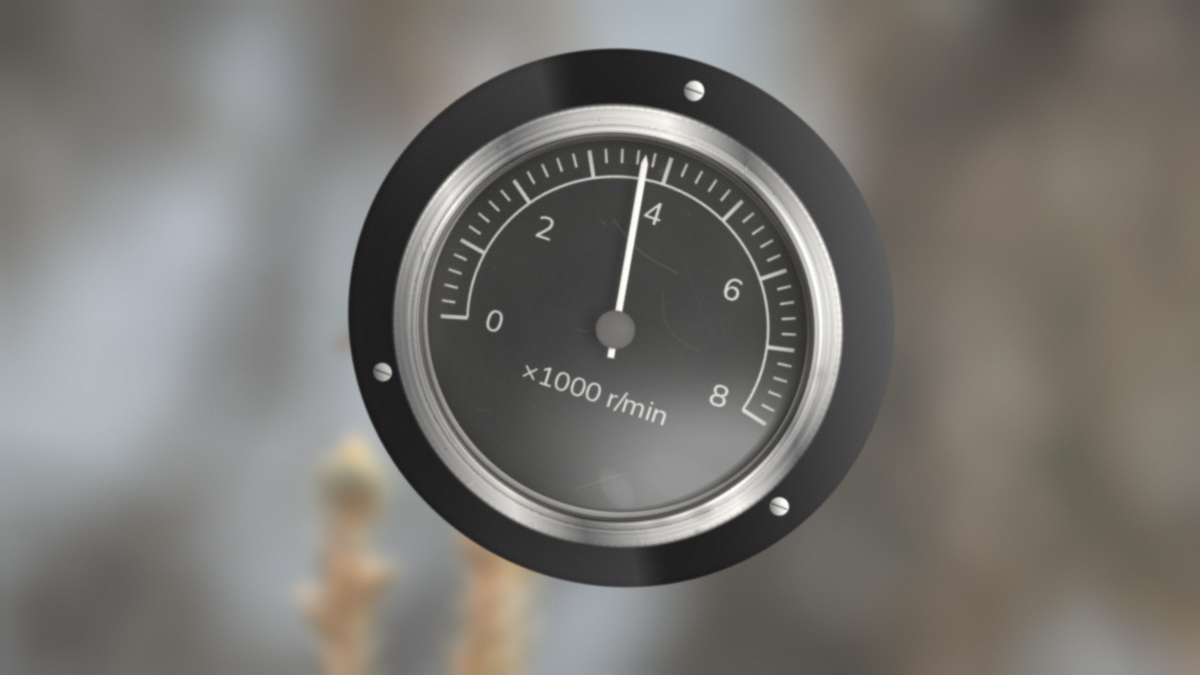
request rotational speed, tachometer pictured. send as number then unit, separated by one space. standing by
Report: 3700 rpm
